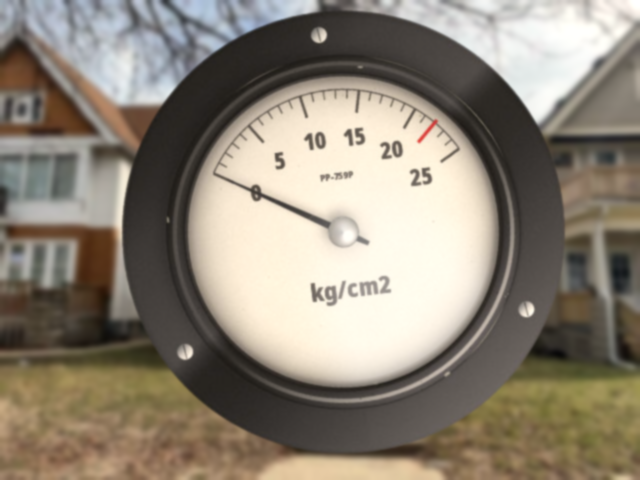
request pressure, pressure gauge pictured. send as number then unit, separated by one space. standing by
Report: 0 kg/cm²
